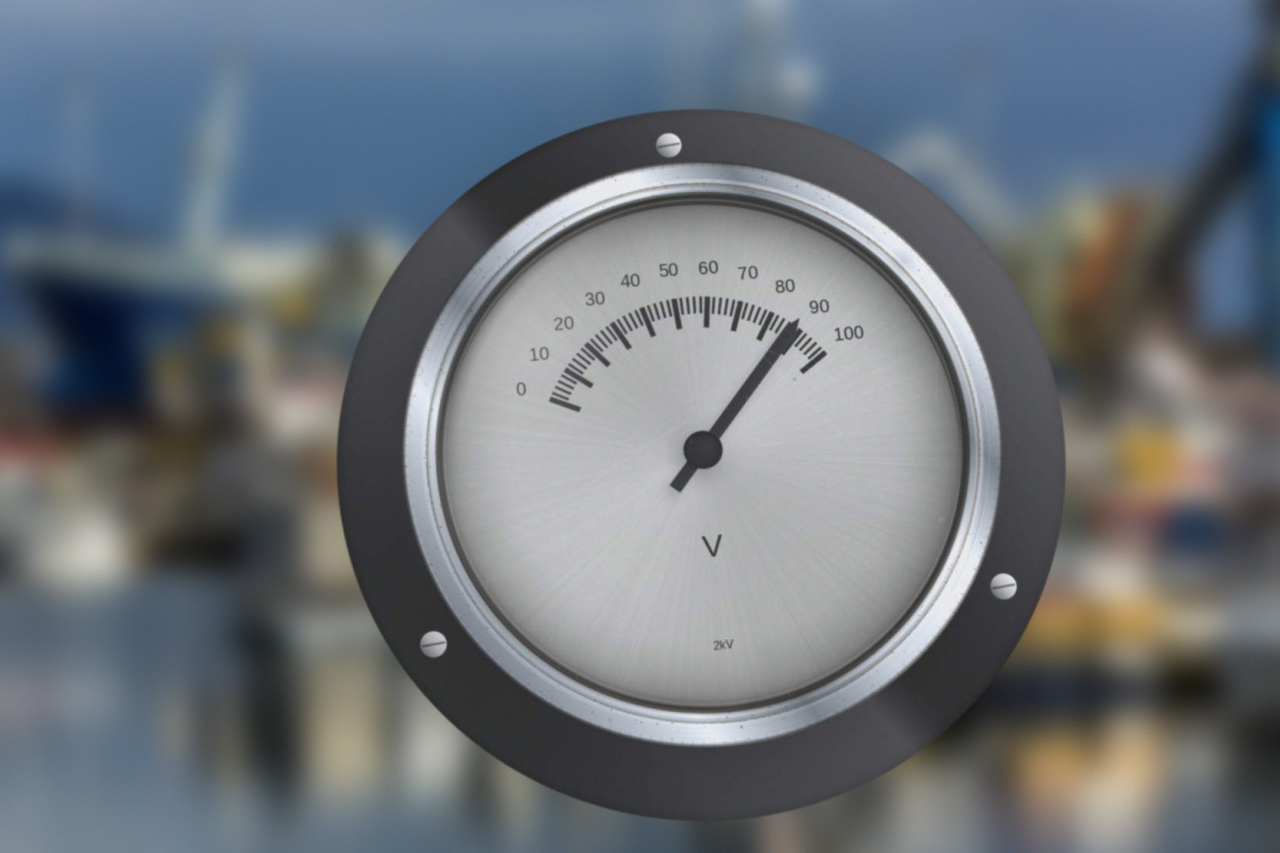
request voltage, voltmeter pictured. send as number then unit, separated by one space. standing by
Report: 88 V
